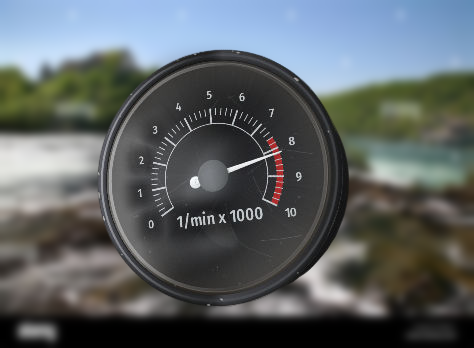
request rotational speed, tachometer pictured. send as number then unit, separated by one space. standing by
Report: 8200 rpm
